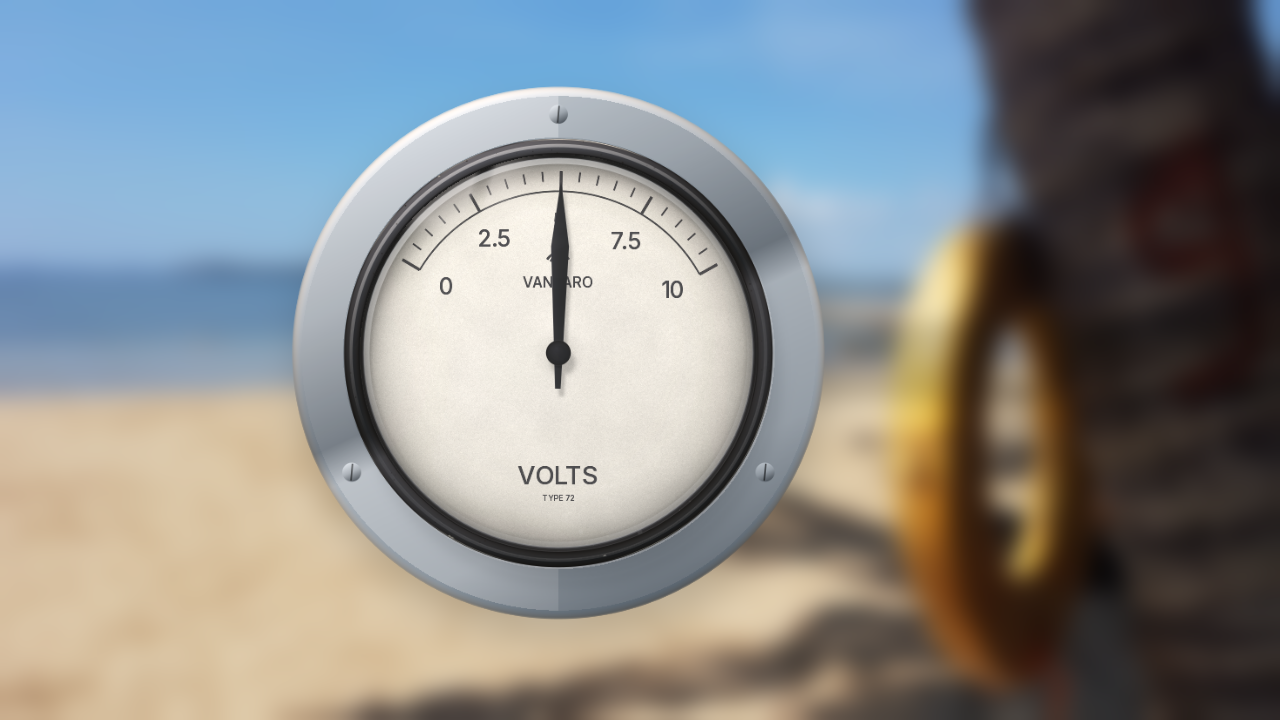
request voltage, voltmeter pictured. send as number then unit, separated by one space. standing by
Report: 5 V
